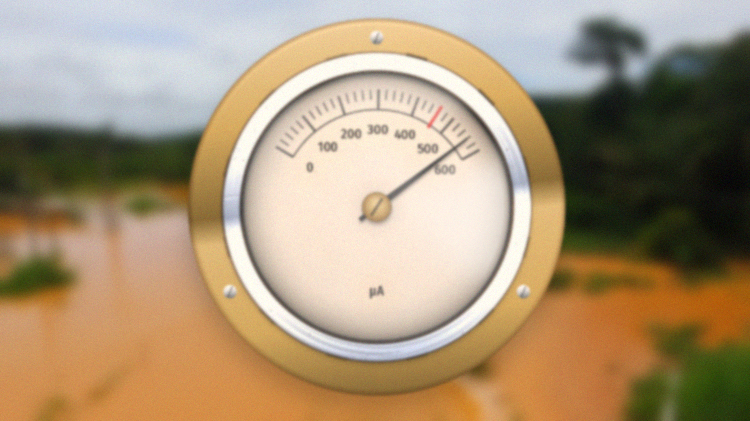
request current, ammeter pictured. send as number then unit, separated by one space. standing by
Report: 560 µA
